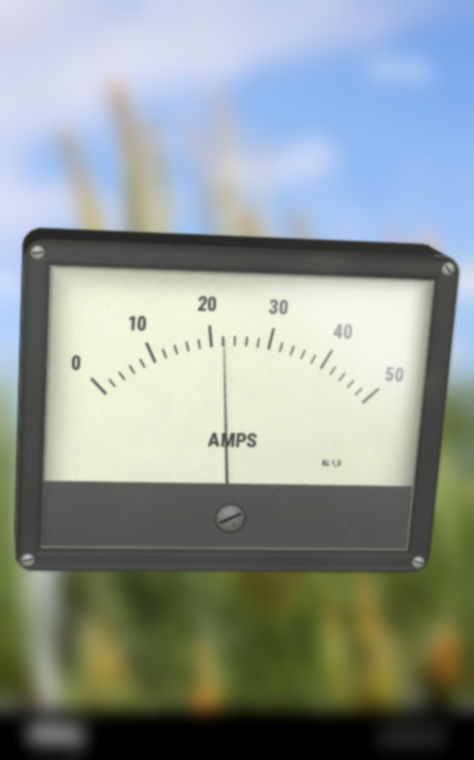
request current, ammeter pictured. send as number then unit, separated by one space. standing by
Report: 22 A
